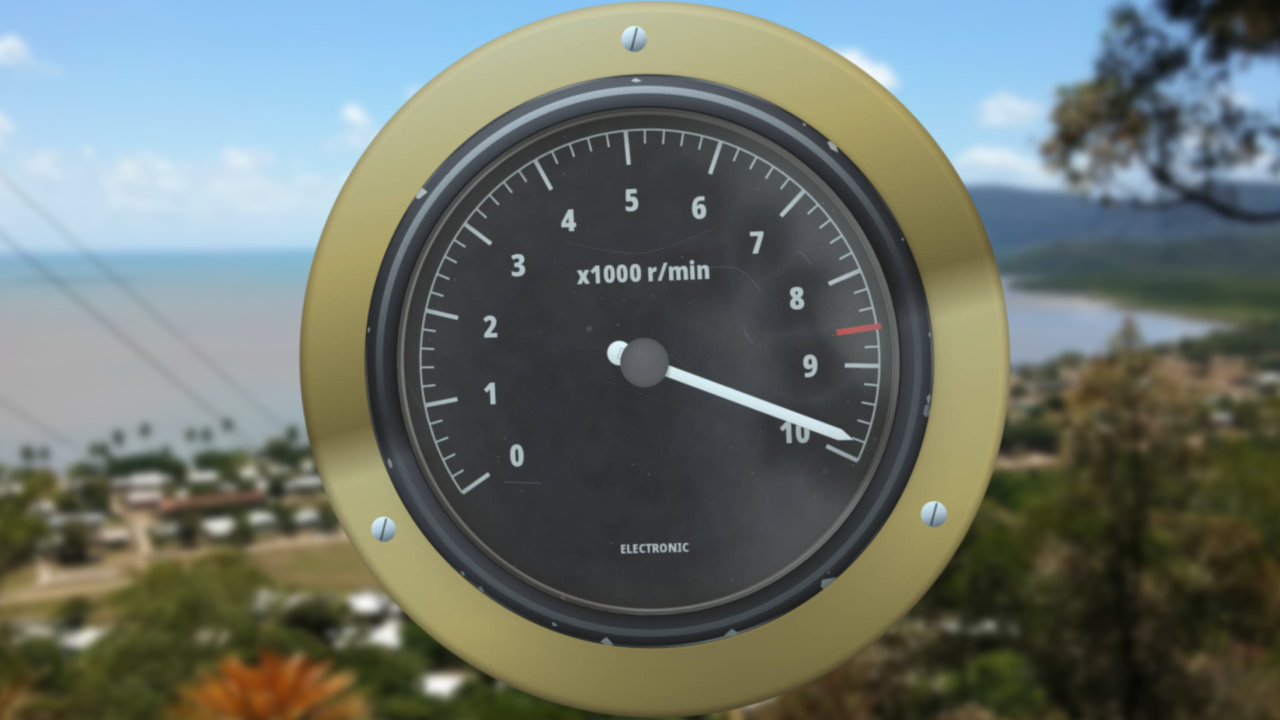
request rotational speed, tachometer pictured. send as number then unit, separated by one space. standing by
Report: 9800 rpm
